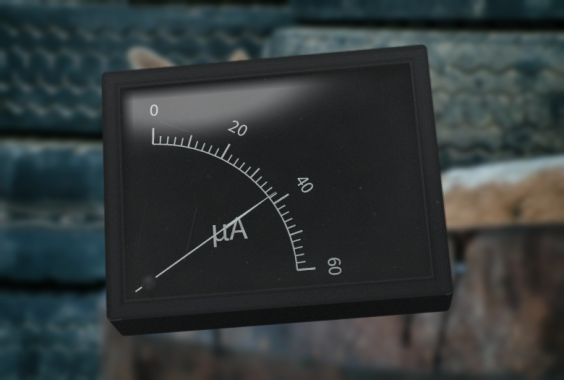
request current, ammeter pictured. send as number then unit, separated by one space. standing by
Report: 38 µA
